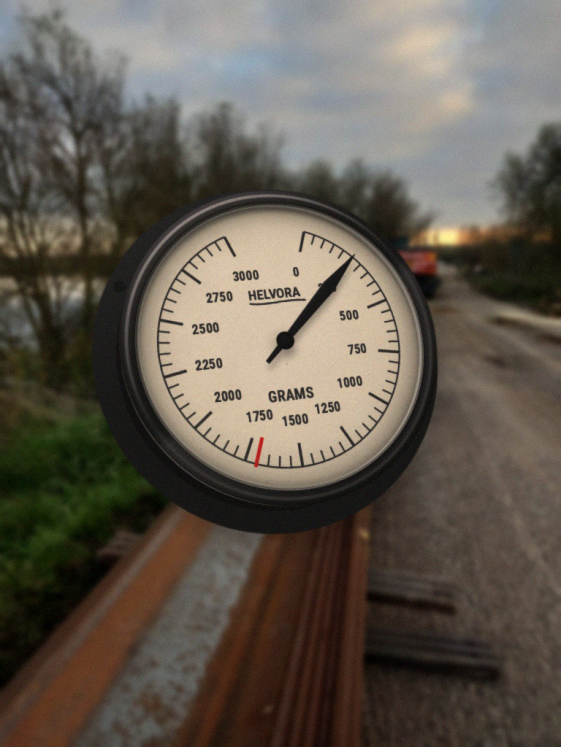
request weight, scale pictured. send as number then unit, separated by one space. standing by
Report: 250 g
